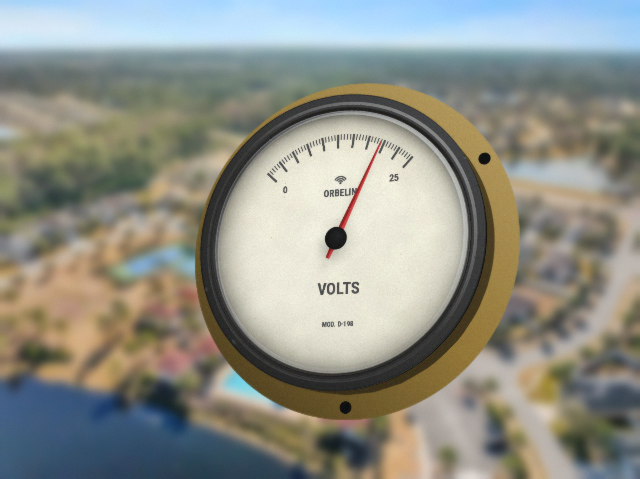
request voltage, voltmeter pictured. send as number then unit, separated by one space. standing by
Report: 20 V
